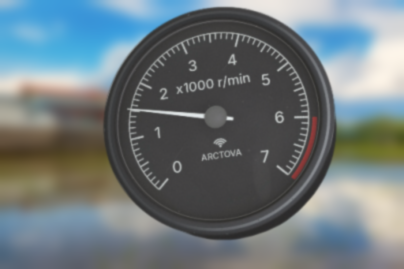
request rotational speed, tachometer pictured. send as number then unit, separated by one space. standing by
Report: 1500 rpm
